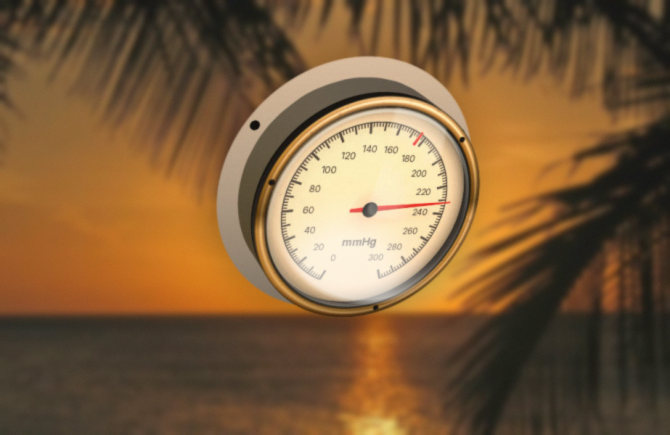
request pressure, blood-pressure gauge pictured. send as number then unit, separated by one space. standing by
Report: 230 mmHg
